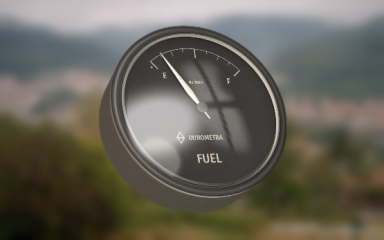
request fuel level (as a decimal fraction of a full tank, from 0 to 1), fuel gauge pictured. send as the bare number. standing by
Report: 0.125
